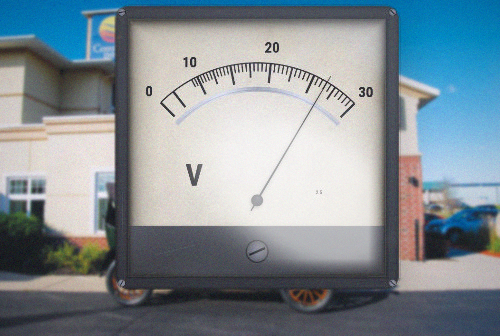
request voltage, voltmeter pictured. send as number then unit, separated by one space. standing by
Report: 26.5 V
